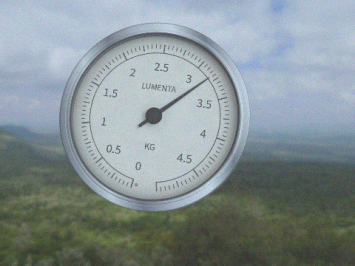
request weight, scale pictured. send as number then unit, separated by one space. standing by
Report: 3.2 kg
